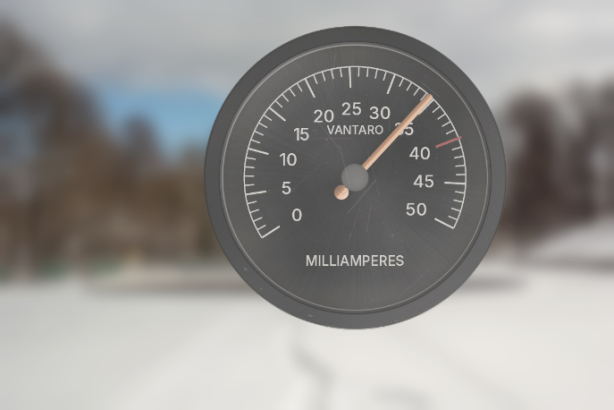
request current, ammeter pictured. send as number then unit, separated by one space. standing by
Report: 34.5 mA
